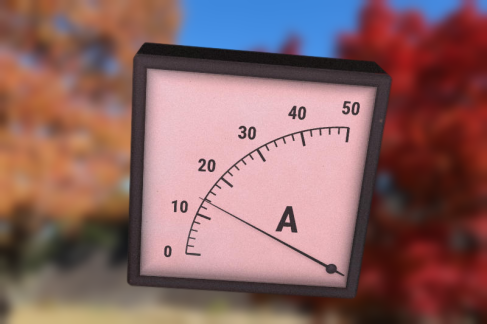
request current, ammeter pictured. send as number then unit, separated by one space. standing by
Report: 14 A
